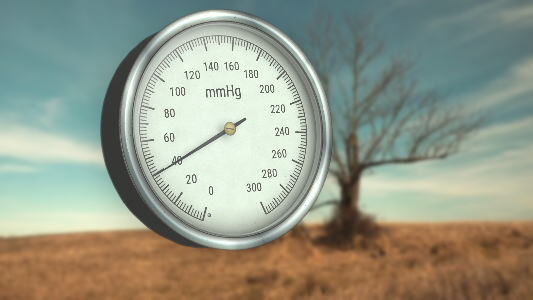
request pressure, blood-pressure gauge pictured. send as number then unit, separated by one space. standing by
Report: 40 mmHg
